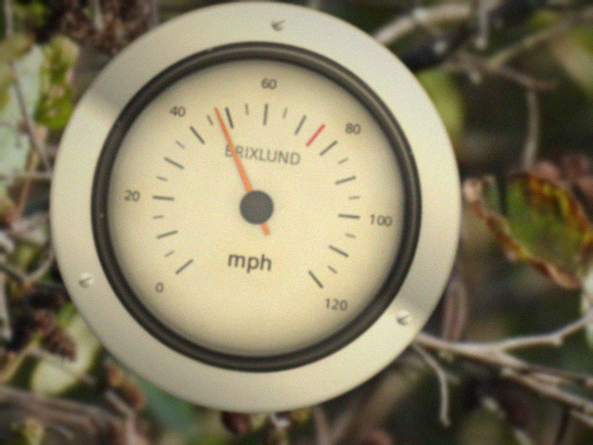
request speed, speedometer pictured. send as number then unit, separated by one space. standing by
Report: 47.5 mph
